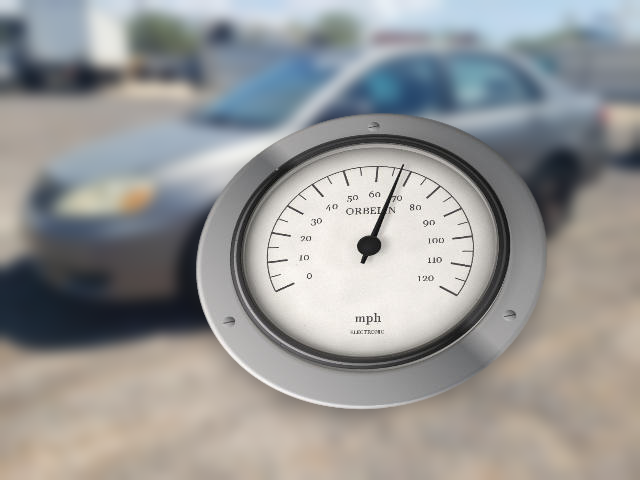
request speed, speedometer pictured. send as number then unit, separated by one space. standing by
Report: 67.5 mph
